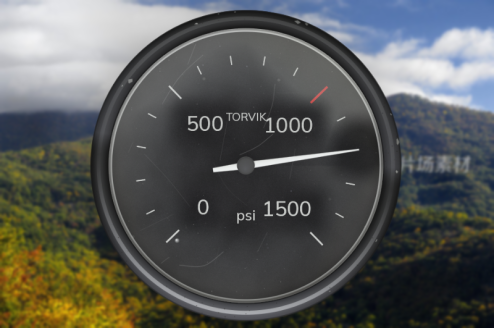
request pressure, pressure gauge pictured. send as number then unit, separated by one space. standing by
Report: 1200 psi
